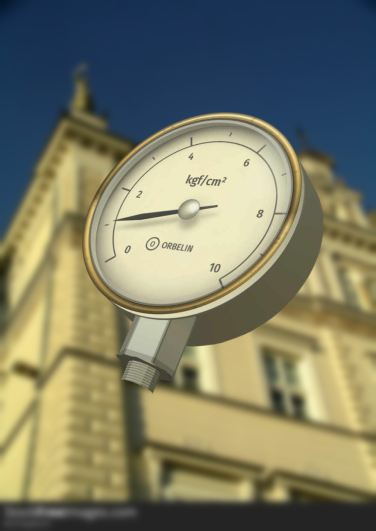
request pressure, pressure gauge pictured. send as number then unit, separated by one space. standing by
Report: 1 kg/cm²
